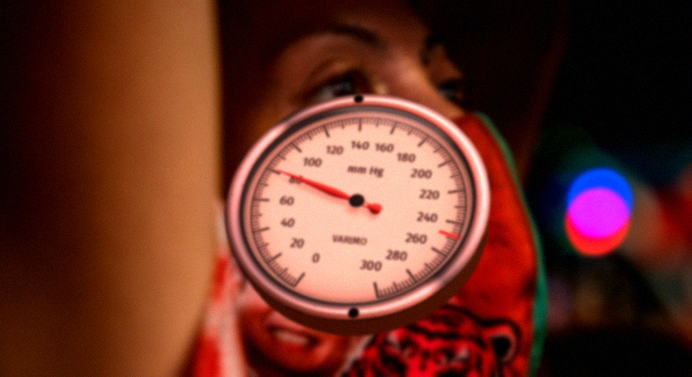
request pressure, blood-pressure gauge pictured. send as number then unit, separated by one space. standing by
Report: 80 mmHg
